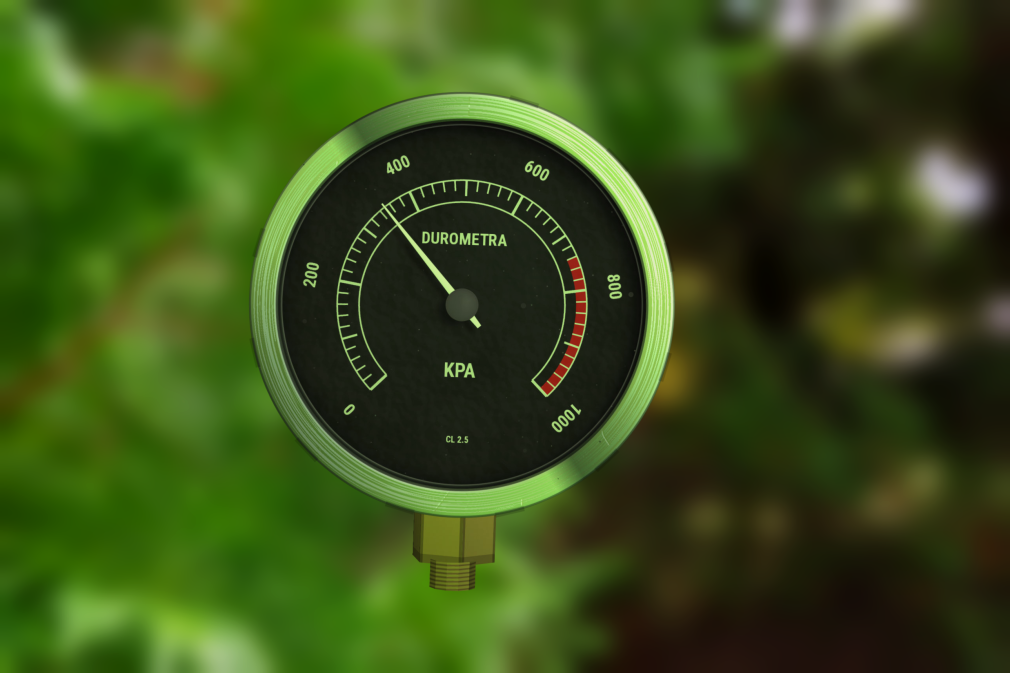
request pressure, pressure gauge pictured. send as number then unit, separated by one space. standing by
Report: 350 kPa
